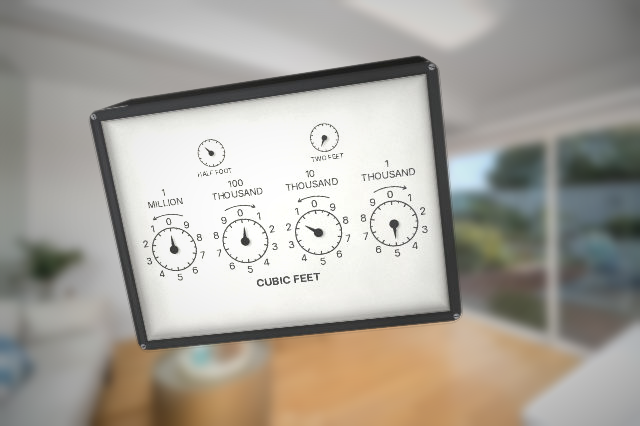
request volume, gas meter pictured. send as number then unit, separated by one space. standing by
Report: 1500 ft³
